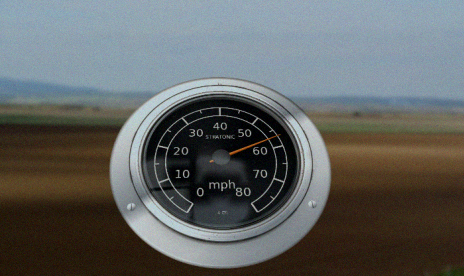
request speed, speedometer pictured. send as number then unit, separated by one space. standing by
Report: 57.5 mph
